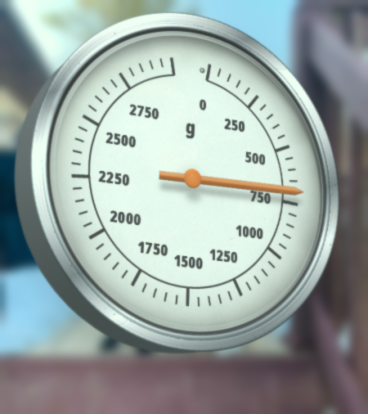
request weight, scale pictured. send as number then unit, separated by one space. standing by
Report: 700 g
